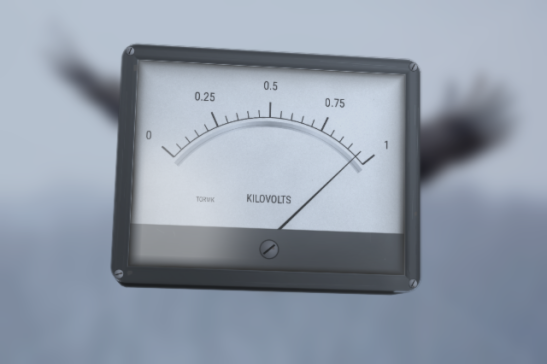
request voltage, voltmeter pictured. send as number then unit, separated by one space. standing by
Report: 0.95 kV
